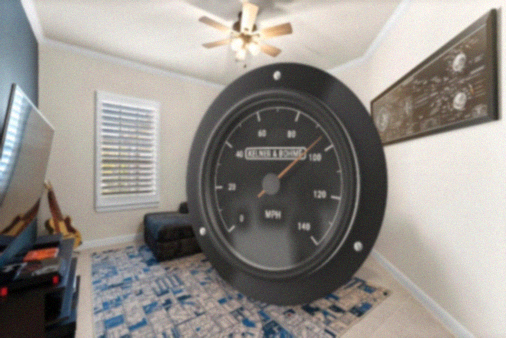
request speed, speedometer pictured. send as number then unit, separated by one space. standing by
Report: 95 mph
